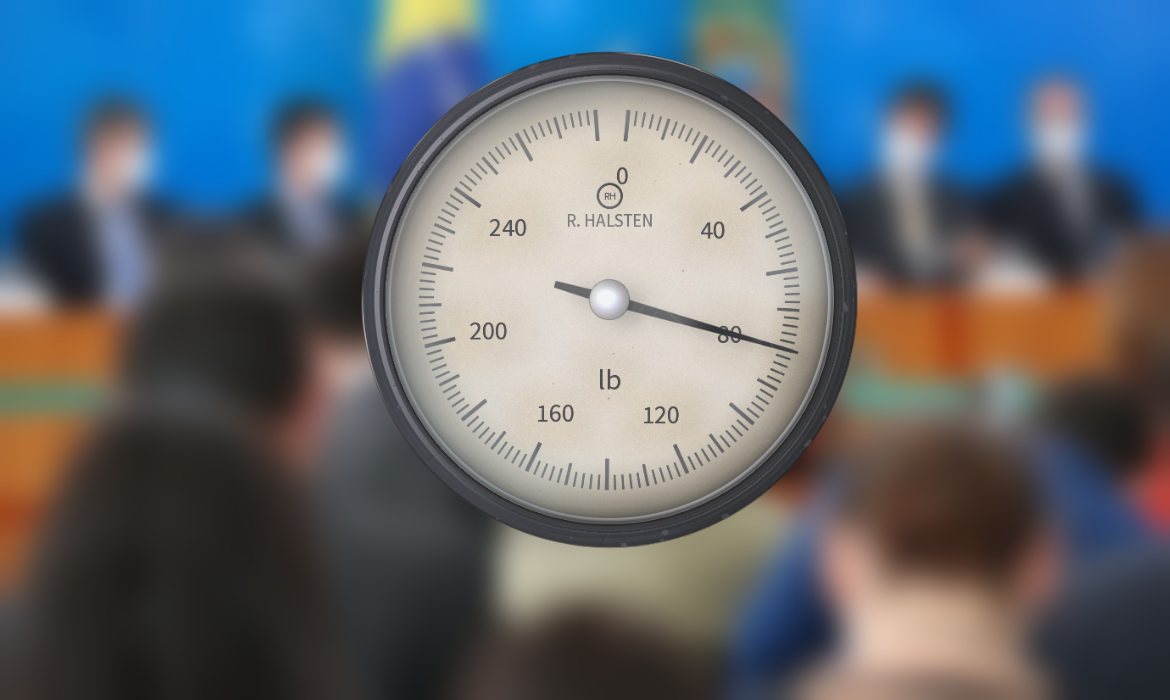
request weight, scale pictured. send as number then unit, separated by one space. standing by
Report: 80 lb
